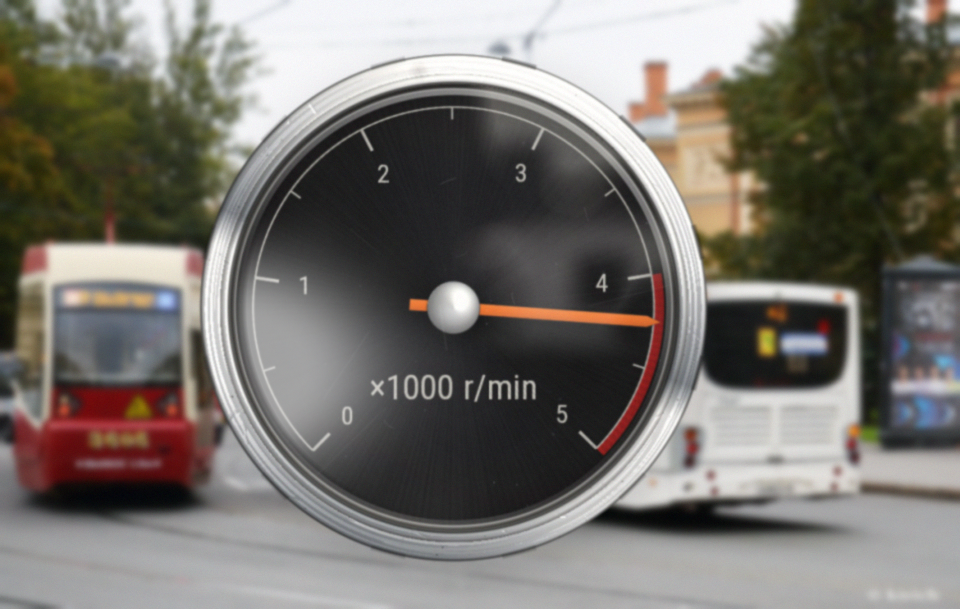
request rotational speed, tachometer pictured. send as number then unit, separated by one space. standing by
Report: 4250 rpm
